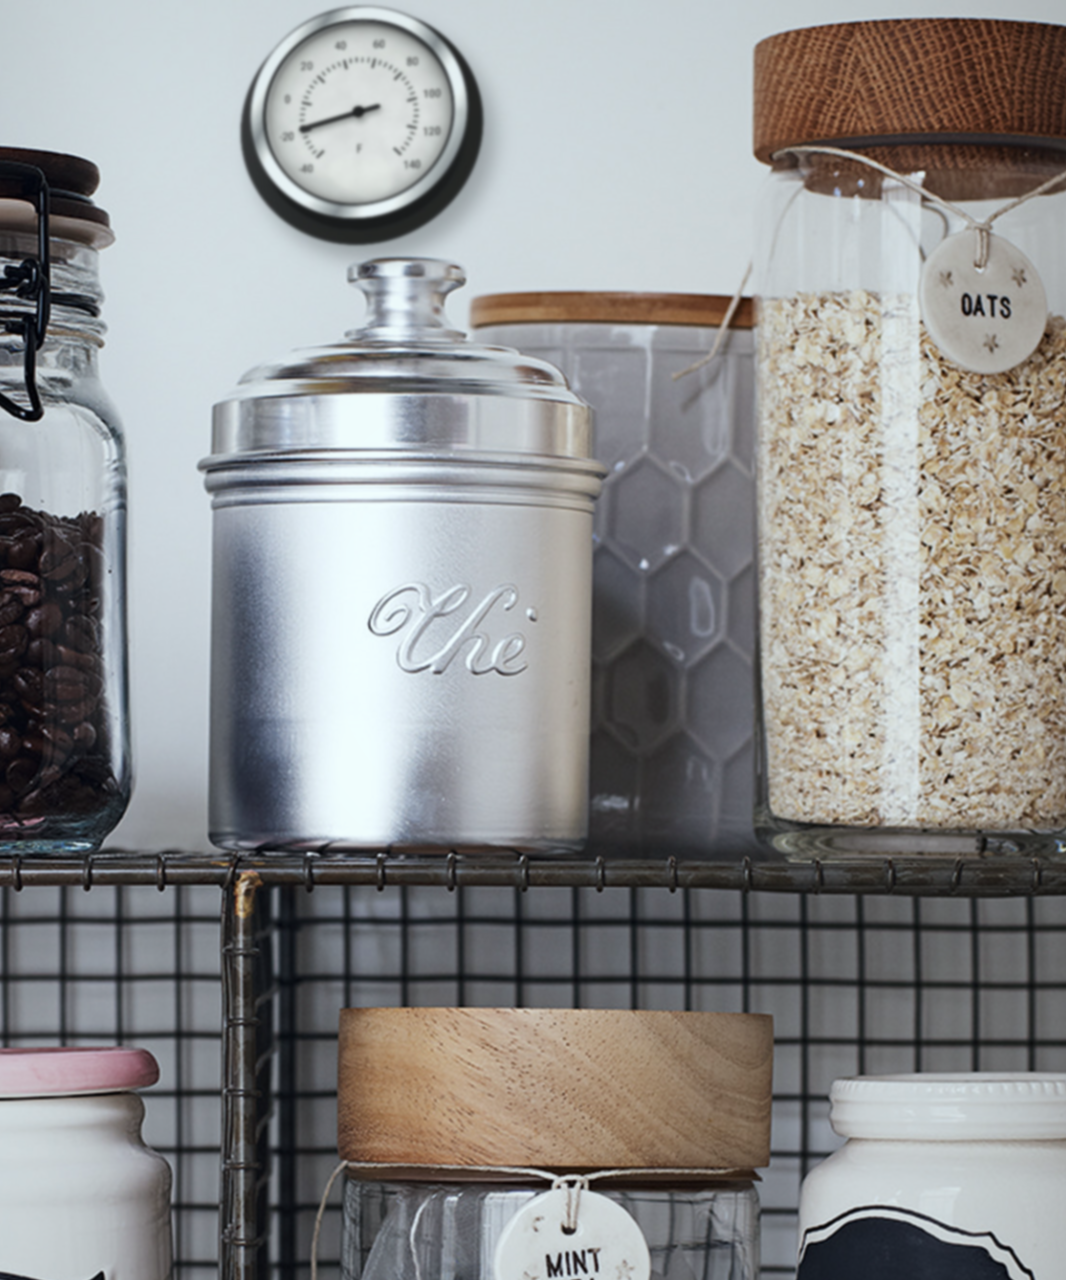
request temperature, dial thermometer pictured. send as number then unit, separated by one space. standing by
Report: -20 °F
